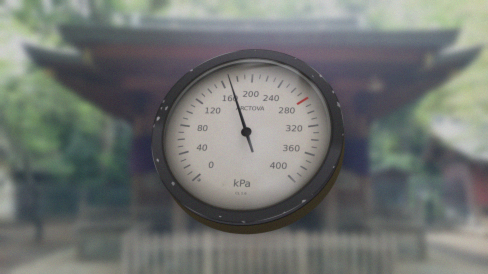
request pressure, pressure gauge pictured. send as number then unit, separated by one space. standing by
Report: 170 kPa
